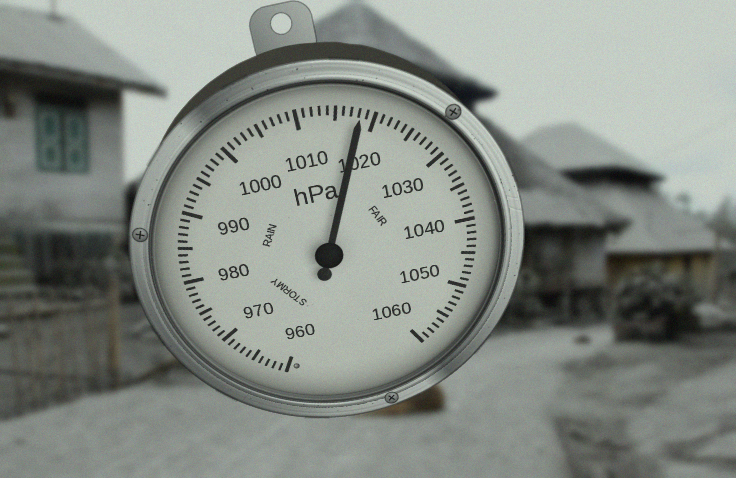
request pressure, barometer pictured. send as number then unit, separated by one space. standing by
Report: 1018 hPa
